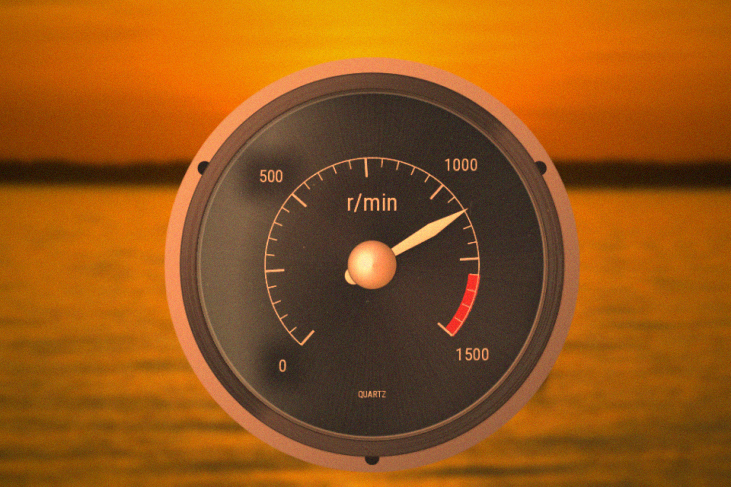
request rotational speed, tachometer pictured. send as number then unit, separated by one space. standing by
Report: 1100 rpm
